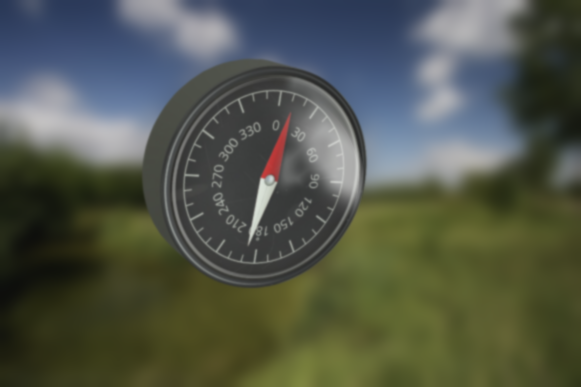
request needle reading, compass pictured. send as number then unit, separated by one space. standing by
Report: 10 °
